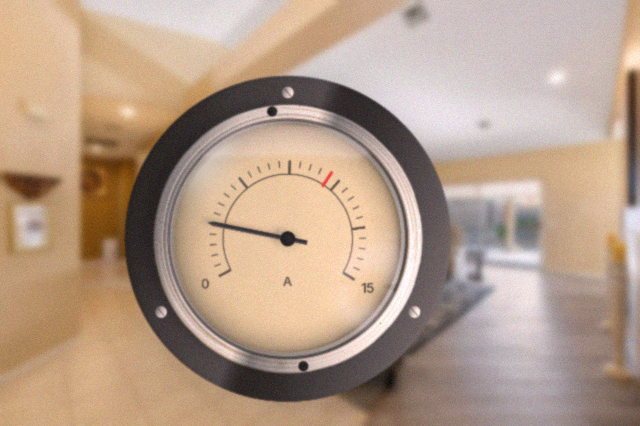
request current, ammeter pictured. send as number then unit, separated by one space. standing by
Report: 2.5 A
